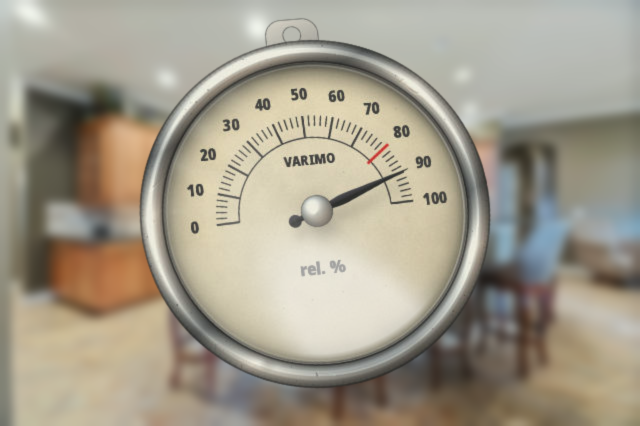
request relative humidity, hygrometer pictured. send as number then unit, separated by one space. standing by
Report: 90 %
